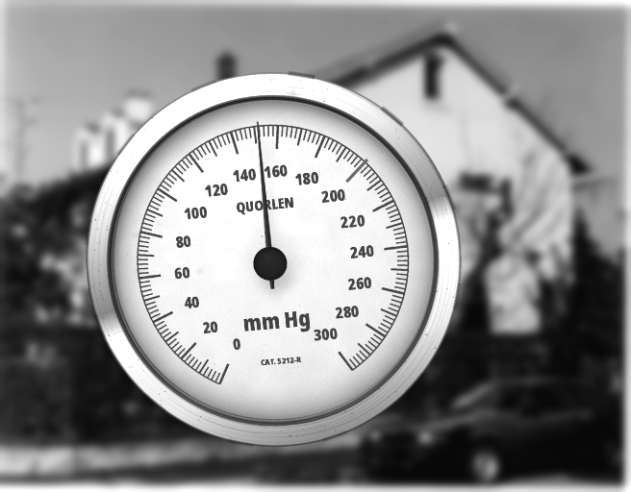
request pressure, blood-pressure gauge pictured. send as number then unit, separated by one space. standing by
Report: 152 mmHg
